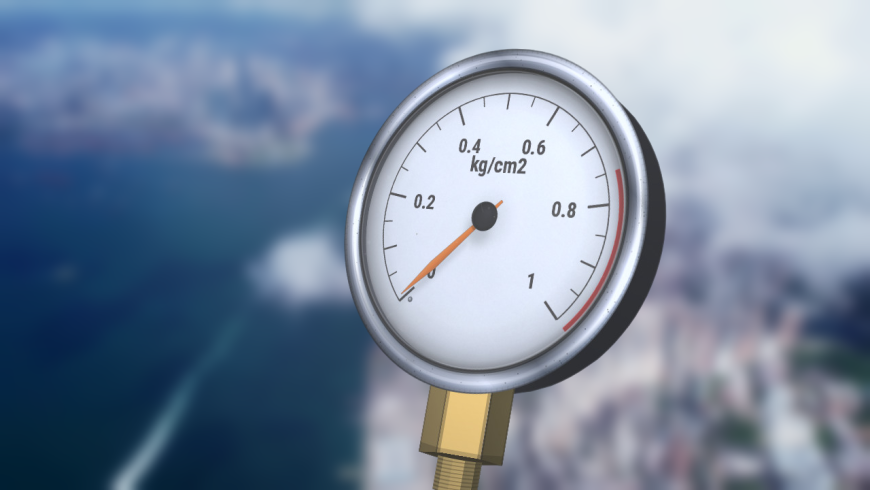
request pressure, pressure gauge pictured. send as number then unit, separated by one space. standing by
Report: 0 kg/cm²
